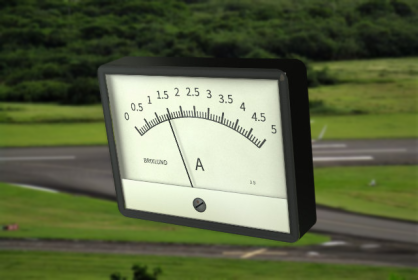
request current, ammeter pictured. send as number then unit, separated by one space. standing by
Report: 1.5 A
